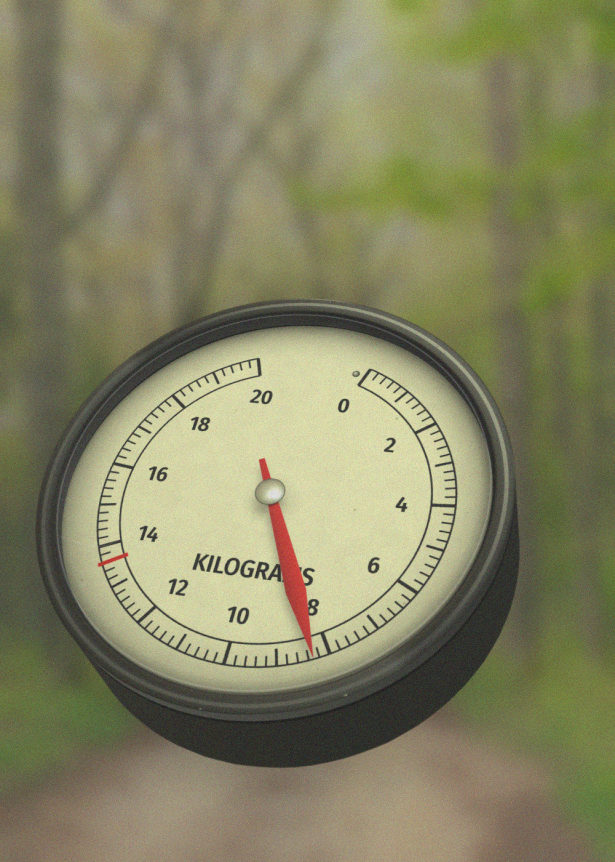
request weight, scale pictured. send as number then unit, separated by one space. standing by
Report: 8.3 kg
